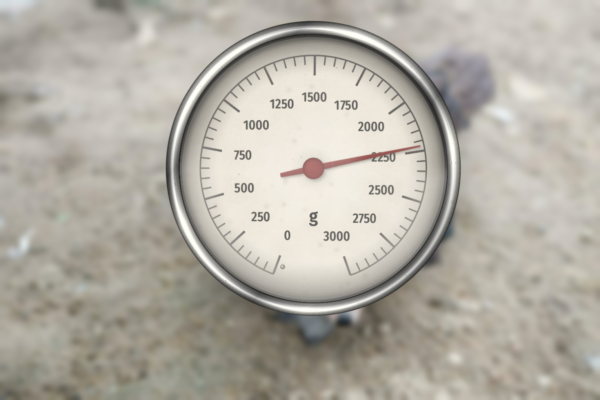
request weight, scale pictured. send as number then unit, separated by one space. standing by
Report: 2225 g
